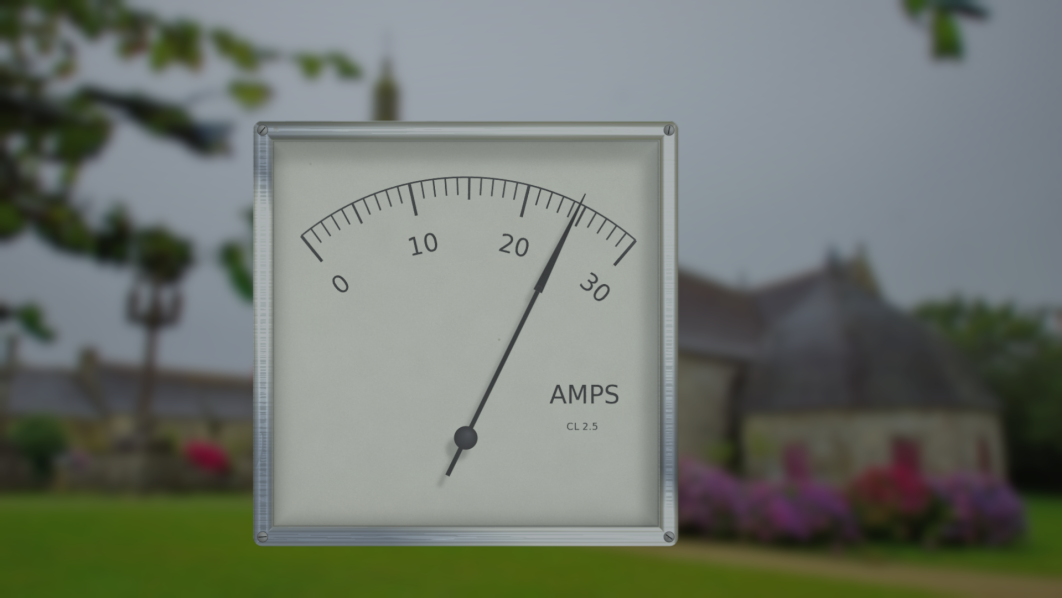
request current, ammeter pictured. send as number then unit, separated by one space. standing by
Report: 24.5 A
